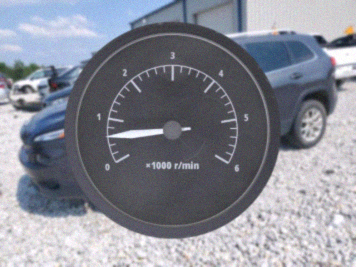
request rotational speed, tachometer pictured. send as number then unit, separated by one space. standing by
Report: 600 rpm
